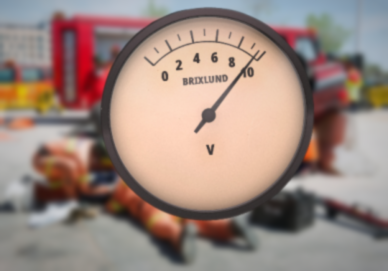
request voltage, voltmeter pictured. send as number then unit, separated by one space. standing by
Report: 9.5 V
